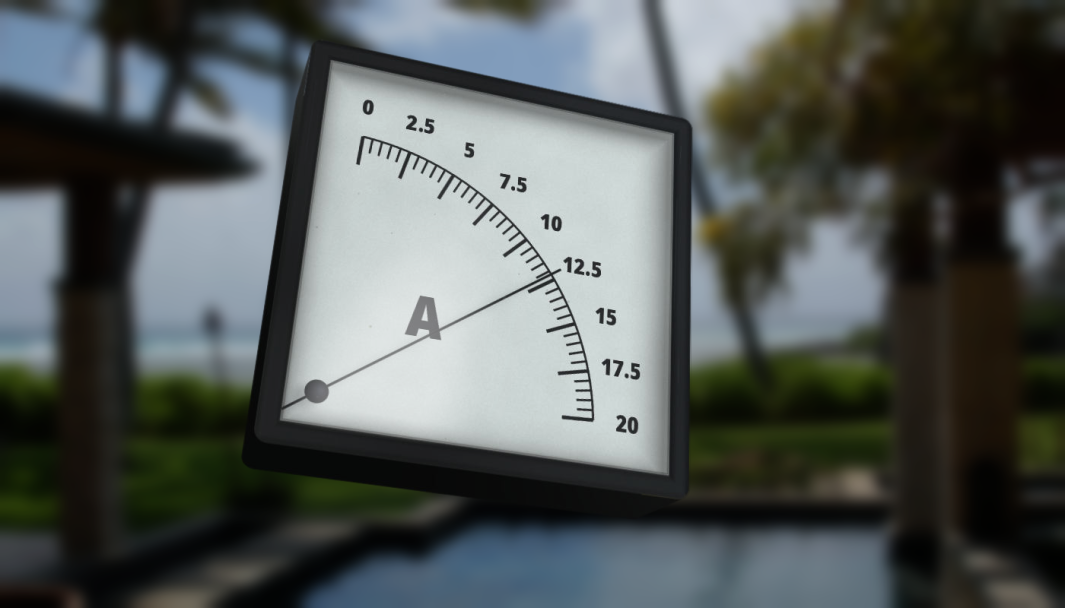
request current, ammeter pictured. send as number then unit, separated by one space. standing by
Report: 12.25 A
